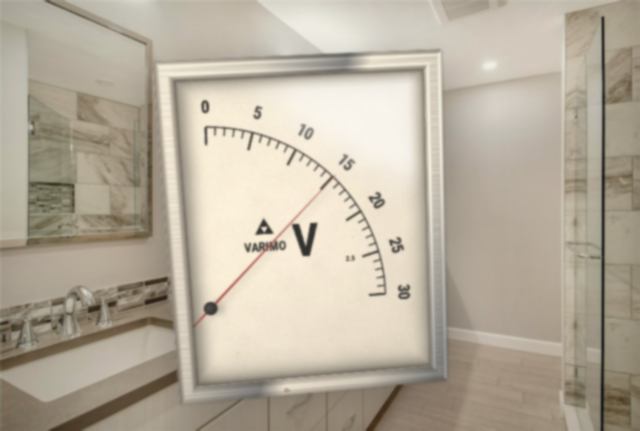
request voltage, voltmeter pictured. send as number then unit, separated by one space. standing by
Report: 15 V
